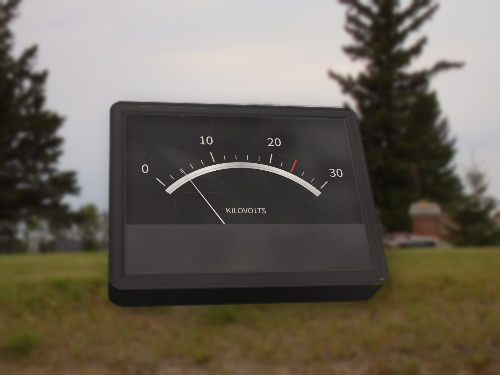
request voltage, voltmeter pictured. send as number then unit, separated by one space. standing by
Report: 4 kV
